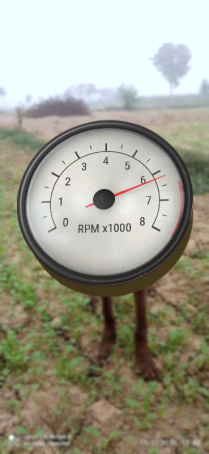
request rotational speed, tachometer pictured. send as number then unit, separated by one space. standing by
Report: 6250 rpm
